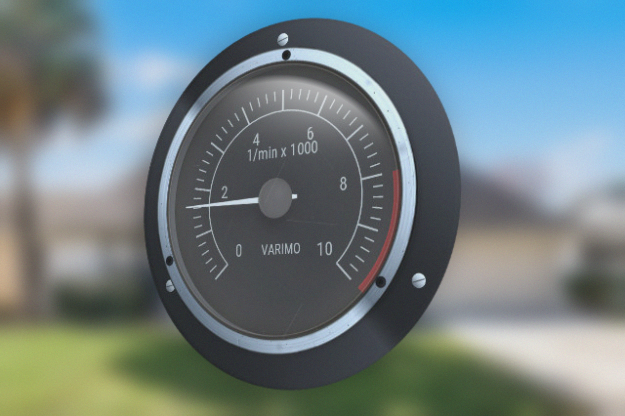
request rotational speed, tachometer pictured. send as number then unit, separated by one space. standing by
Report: 1600 rpm
